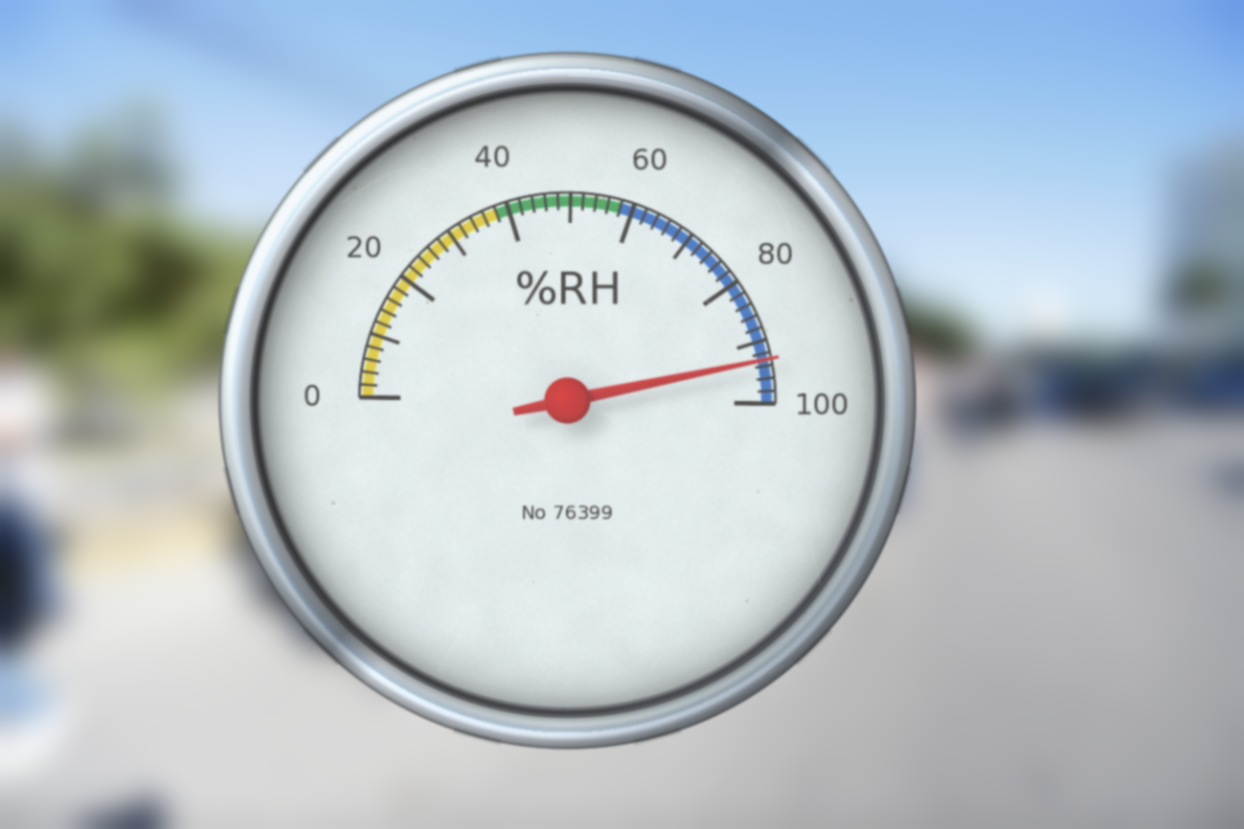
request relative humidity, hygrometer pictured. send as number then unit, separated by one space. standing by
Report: 93 %
